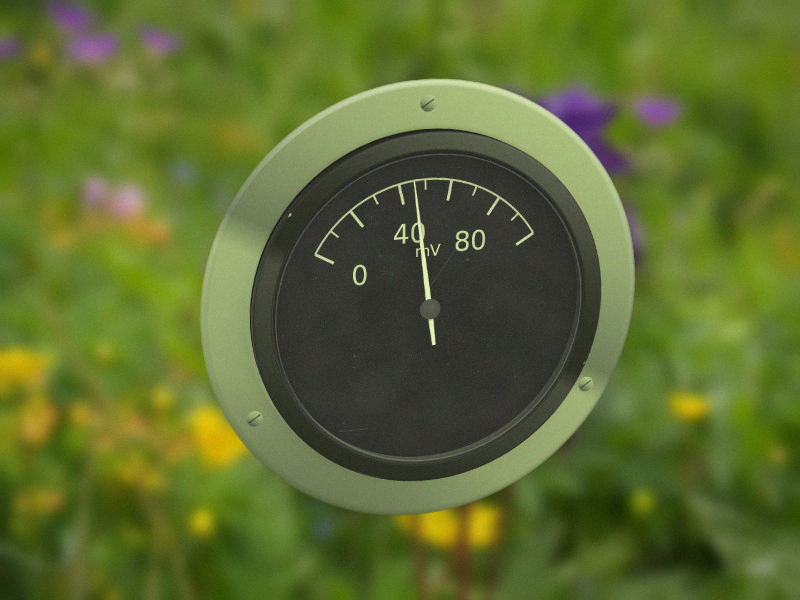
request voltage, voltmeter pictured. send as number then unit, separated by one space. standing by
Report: 45 mV
